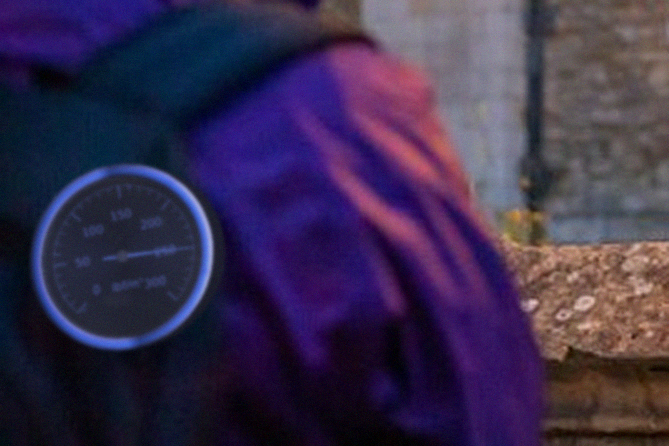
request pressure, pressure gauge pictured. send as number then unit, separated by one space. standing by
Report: 250 psi
